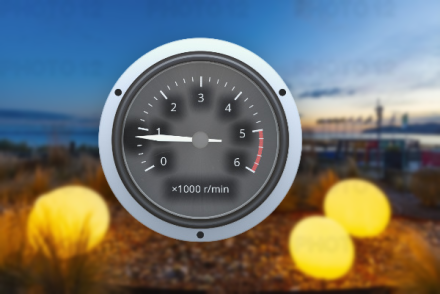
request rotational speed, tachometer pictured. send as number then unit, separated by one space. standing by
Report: 800 rpm
